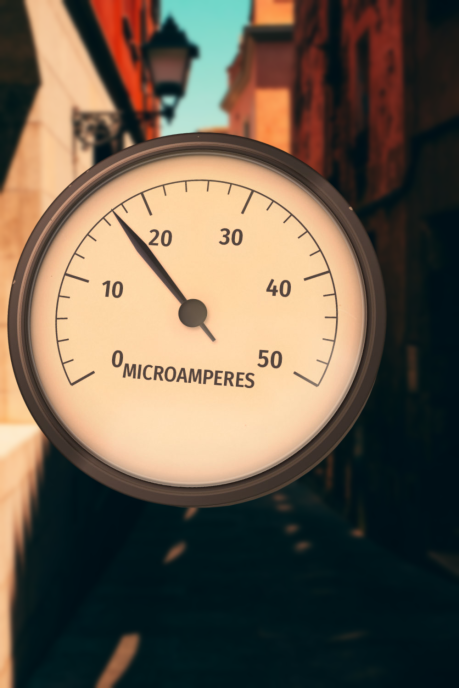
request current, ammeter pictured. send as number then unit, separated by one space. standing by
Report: 17 µA
